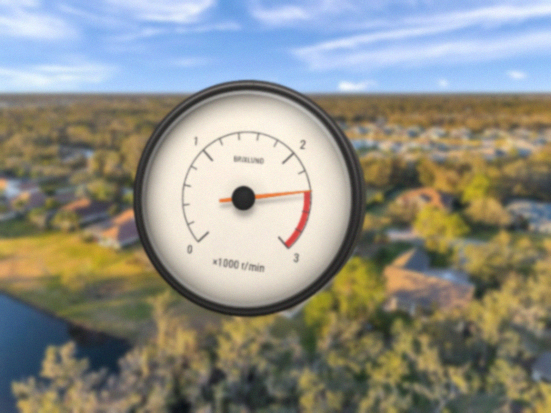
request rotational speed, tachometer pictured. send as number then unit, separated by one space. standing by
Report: 2400 rpm
